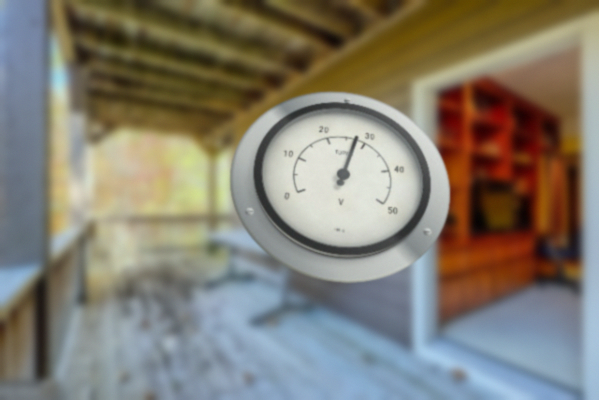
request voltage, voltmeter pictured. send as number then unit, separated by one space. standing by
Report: 27.5 V
